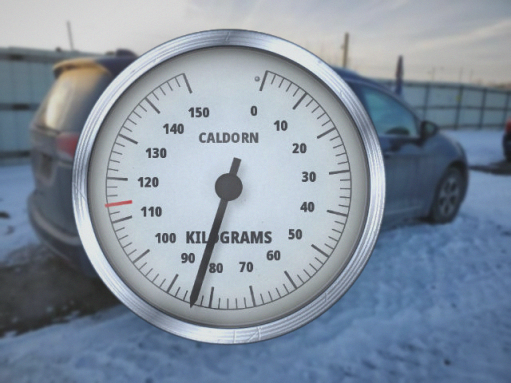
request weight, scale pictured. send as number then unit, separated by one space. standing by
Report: 84 kg
